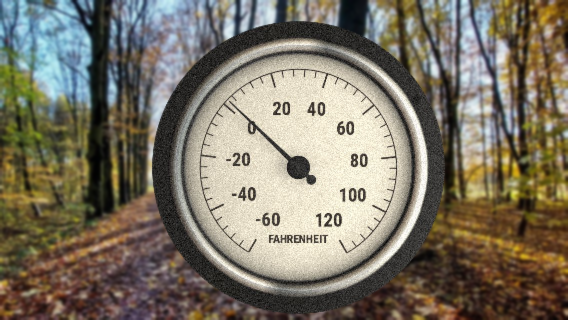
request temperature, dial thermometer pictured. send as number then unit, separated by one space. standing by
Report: 2 °F
